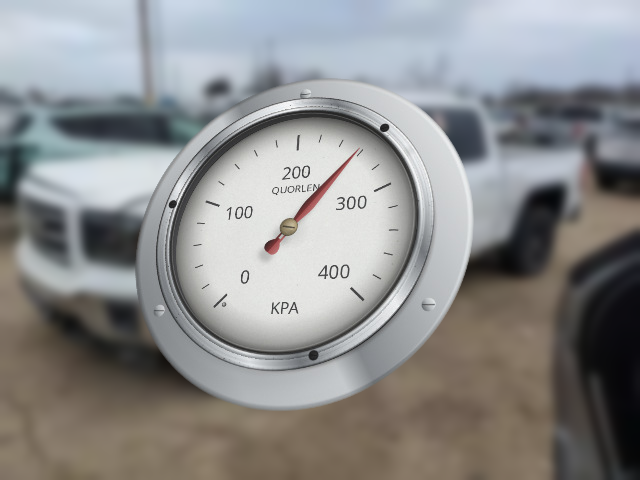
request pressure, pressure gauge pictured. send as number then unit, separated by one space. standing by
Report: 260 kPa
